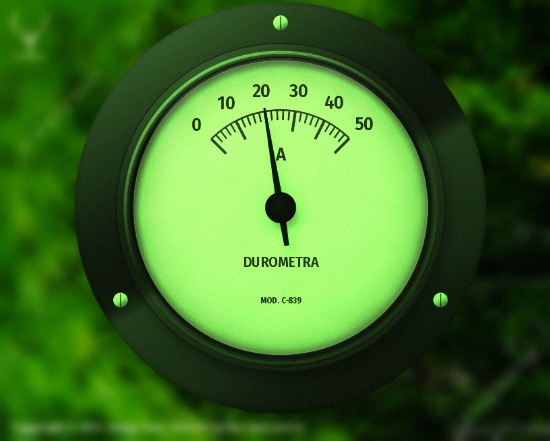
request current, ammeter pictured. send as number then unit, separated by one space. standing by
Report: 20 A
